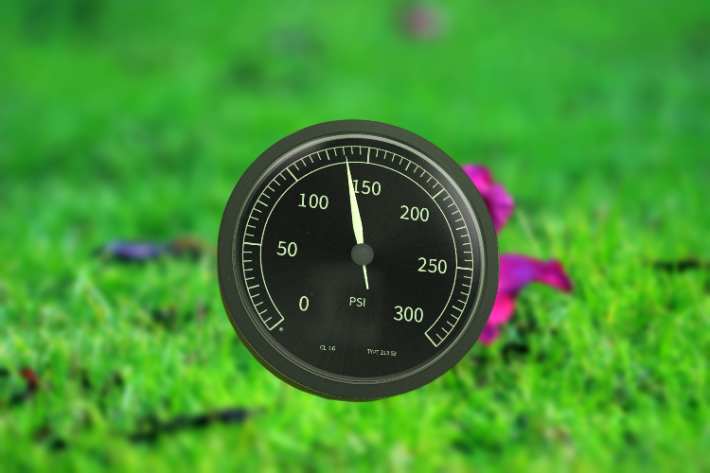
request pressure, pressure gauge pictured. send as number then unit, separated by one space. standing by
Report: 135 psi
